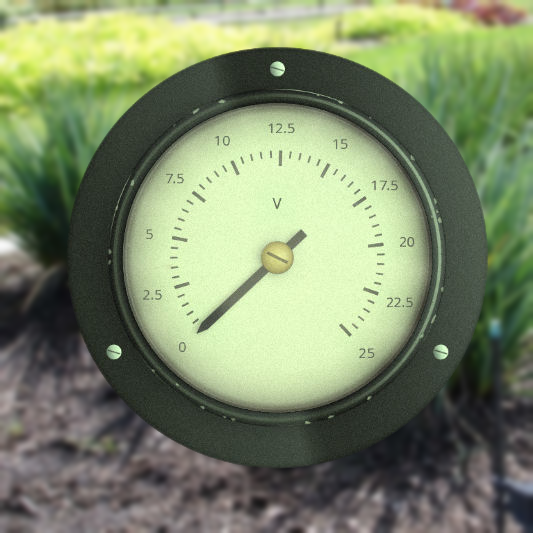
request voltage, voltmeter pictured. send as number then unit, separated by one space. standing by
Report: 0 V
